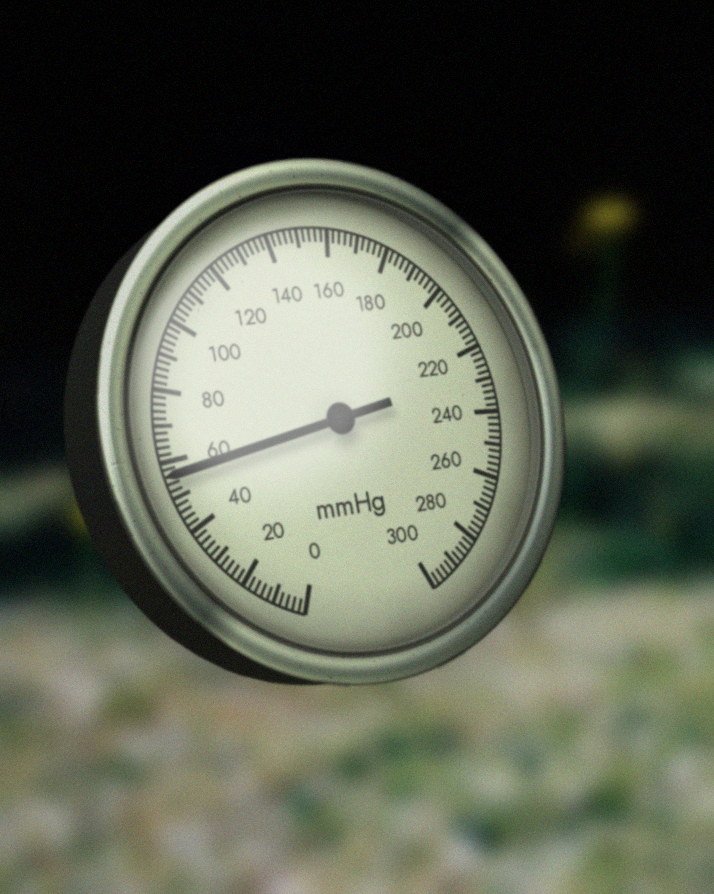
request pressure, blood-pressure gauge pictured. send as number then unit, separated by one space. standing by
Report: 56 mmHg
